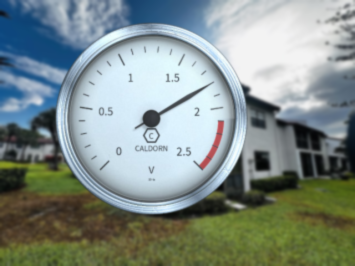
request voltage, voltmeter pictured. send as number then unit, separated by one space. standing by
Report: 1.8 V
